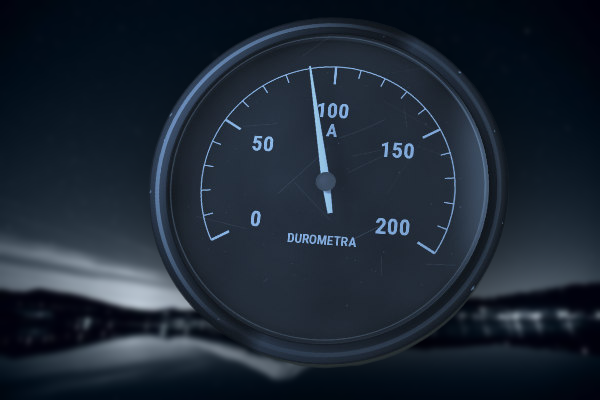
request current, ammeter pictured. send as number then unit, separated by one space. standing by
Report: 90 A
